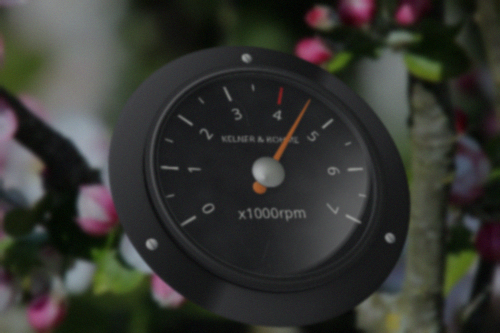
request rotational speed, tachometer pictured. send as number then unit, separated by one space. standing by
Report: 4500 rpm
